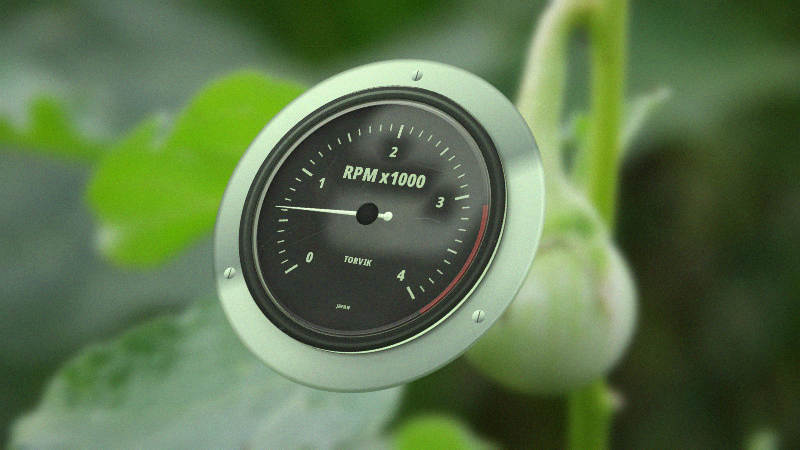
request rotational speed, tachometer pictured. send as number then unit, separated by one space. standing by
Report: 600 rpm
